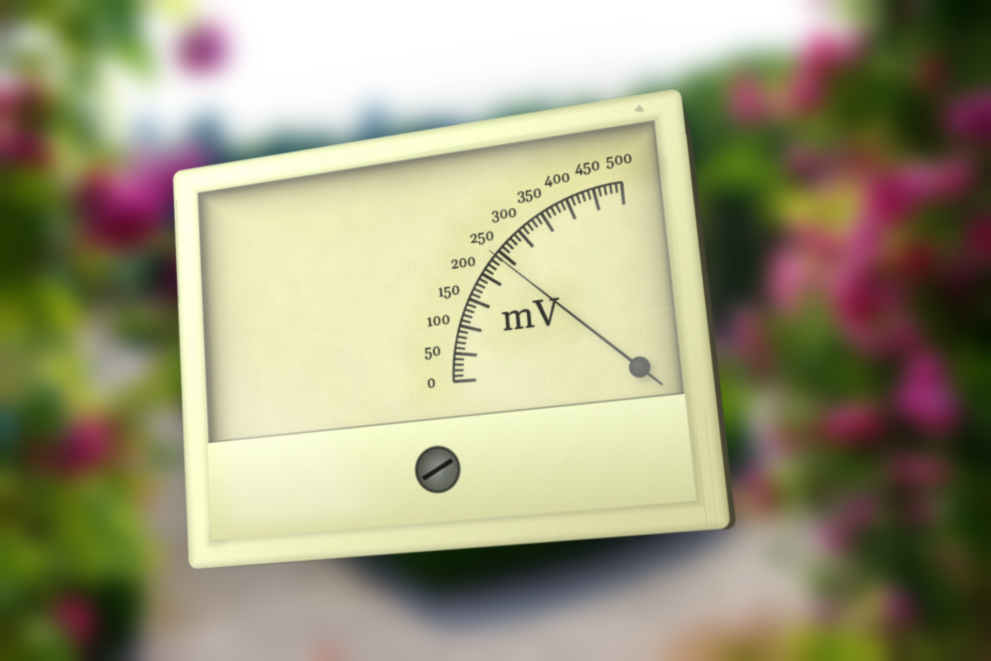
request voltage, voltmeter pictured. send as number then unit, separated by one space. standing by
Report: 240 mV
